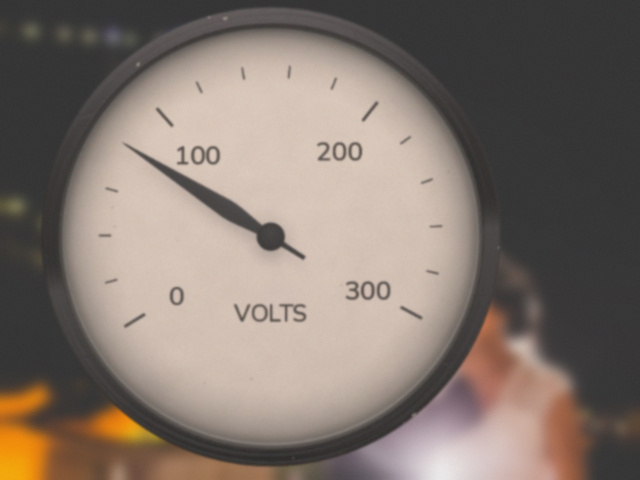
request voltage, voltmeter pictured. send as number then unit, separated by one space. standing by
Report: 80 V
